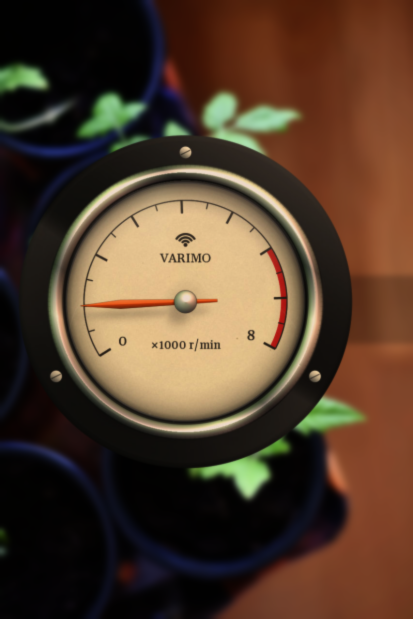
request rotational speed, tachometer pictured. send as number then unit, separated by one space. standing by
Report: 1000 rpm
